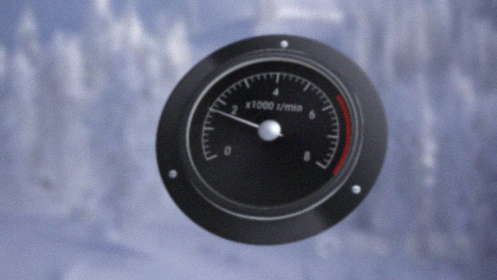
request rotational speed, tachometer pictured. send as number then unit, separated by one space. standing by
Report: 1600 rpm
